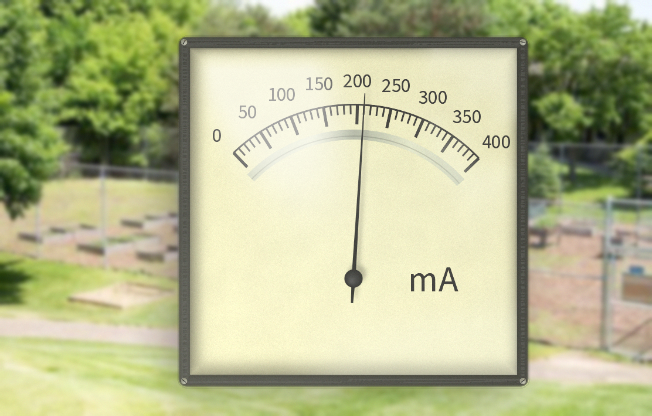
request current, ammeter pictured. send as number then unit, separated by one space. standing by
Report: 210 mA
